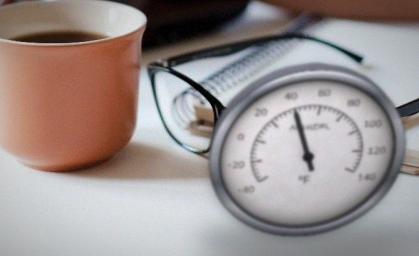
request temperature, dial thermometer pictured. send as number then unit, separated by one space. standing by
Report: 40 °F
